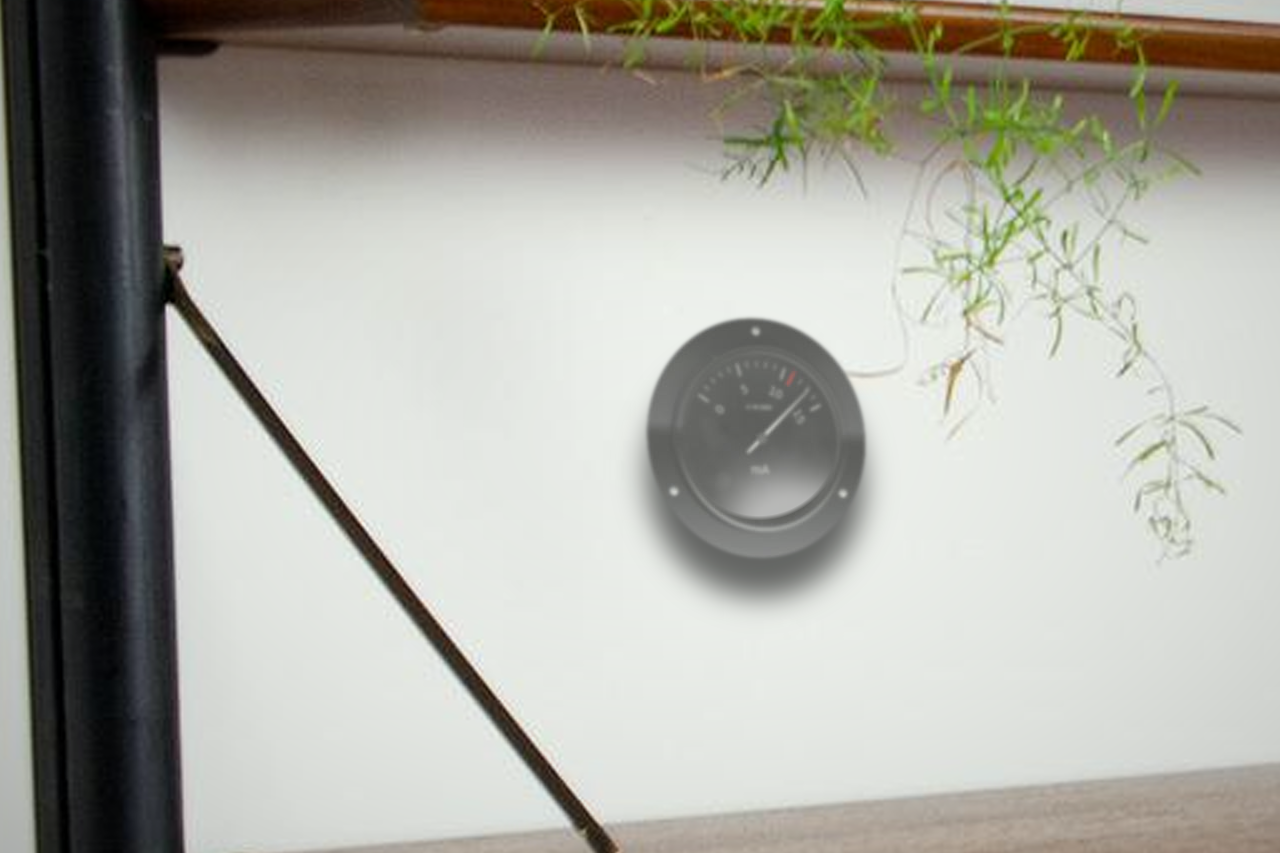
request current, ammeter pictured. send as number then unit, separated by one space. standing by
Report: 13 mA
